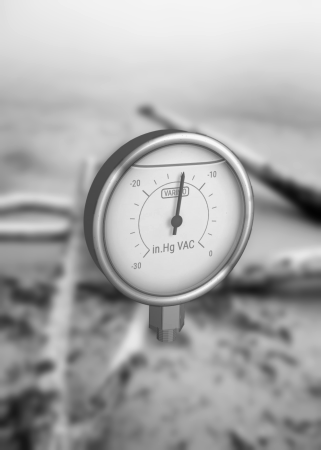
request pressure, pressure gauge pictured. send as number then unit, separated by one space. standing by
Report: -14 inHg
